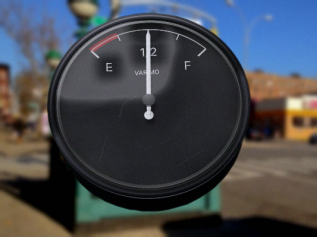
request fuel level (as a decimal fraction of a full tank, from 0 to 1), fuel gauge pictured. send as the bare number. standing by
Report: 0.5
